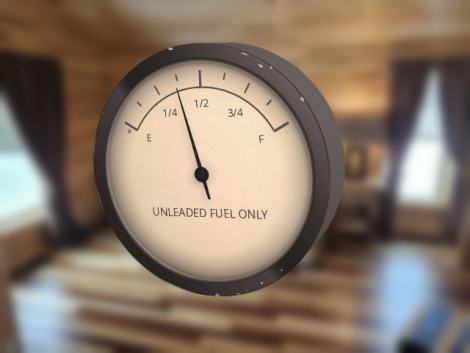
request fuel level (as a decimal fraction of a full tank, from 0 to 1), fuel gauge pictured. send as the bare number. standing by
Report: 0.375
